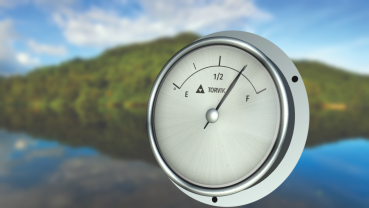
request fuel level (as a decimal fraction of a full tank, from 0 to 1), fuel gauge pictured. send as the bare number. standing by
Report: 0.75
